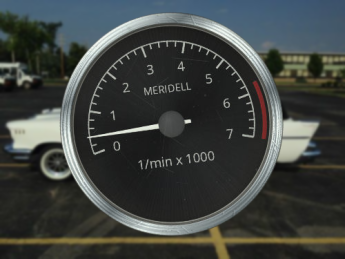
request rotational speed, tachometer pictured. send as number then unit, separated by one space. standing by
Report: 400 rpm
